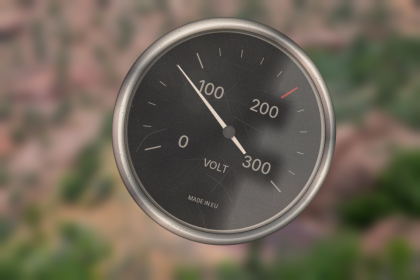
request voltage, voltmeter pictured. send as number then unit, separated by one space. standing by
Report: 80 V
